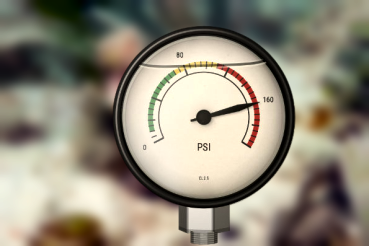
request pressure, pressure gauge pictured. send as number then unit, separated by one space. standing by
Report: 160 psi
